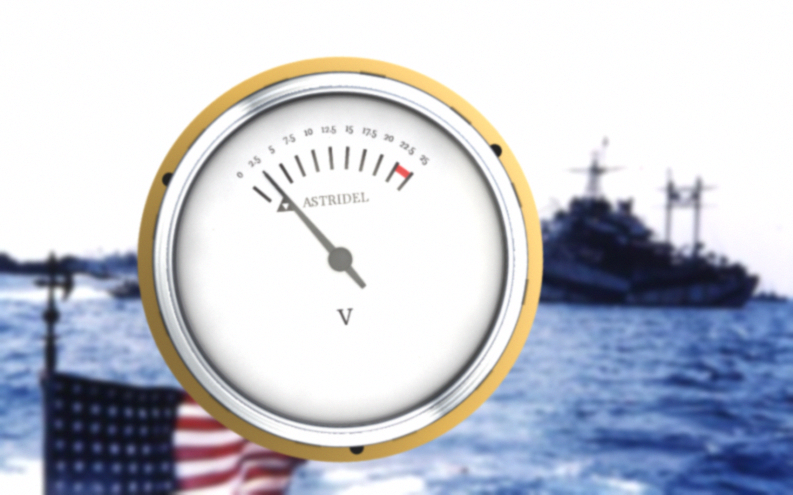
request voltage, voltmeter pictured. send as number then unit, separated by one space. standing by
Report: 2.5 V
